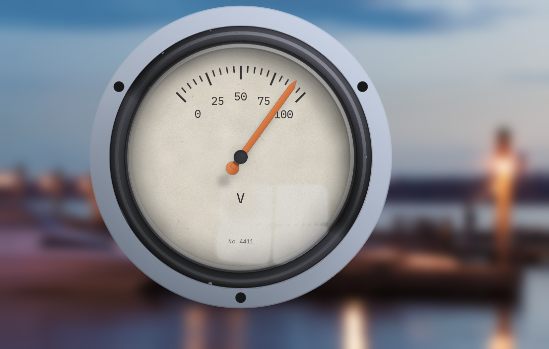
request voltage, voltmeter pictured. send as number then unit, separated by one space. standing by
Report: 90 V
